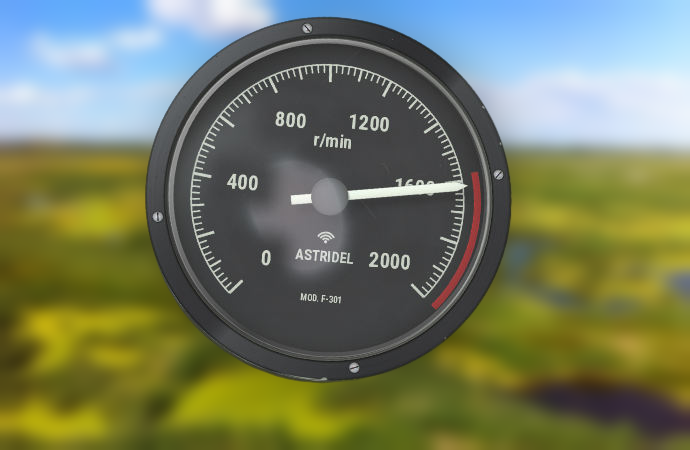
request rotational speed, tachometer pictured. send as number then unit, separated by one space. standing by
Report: 1620 rpm
